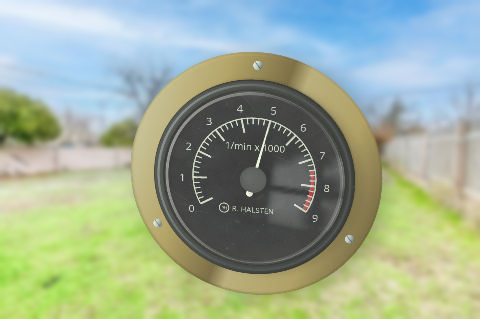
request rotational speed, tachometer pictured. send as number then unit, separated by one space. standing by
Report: 5000 rpm
